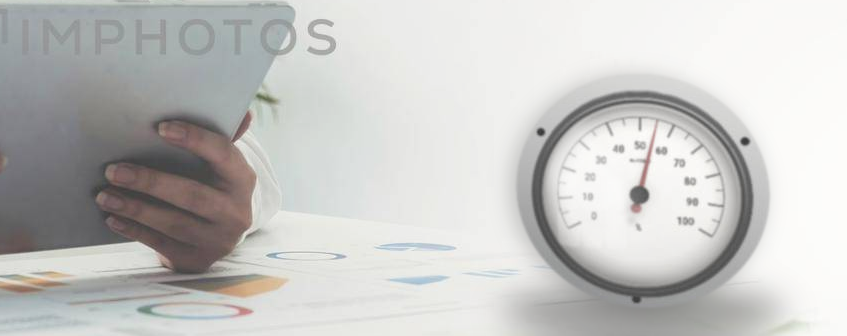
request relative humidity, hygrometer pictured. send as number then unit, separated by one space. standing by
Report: 55 %
